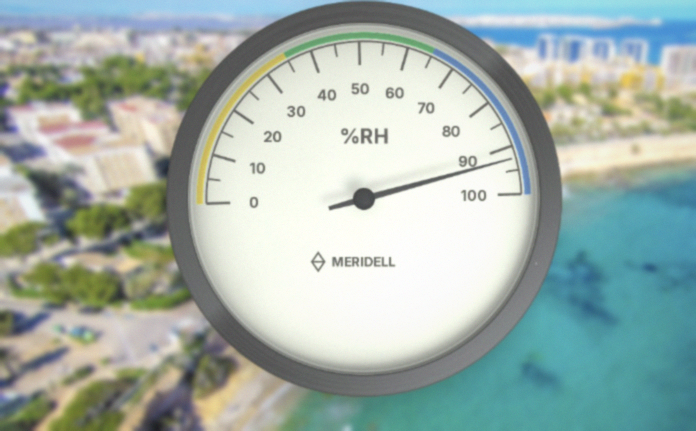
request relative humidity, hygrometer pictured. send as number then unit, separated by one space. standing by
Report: 92.5 %
